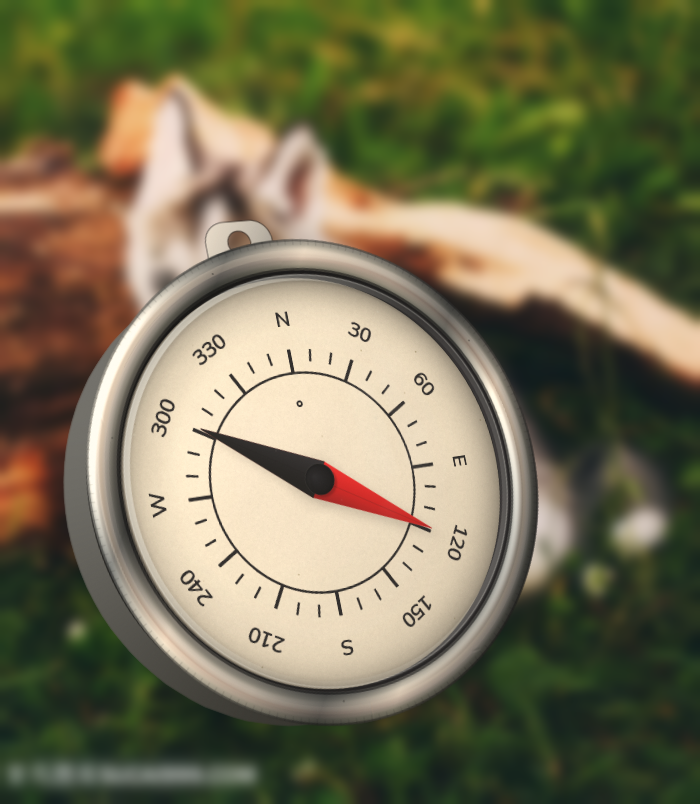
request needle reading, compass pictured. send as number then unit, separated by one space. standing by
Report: 120 °
